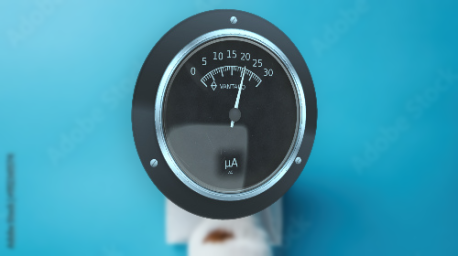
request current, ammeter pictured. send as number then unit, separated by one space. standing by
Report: 20 µA
